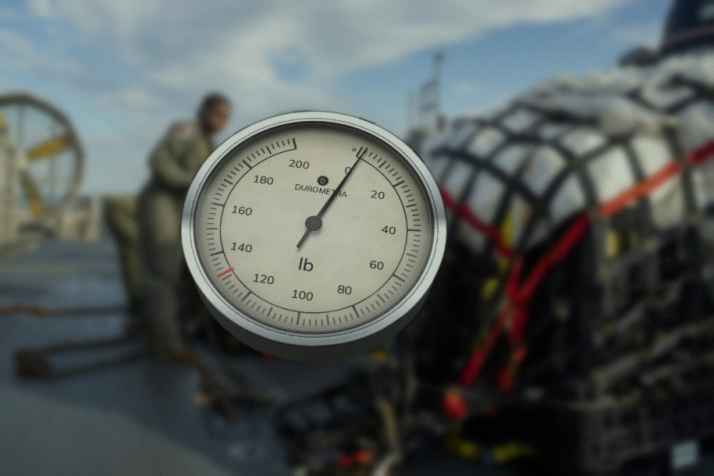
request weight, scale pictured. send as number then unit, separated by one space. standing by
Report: 2 lb
